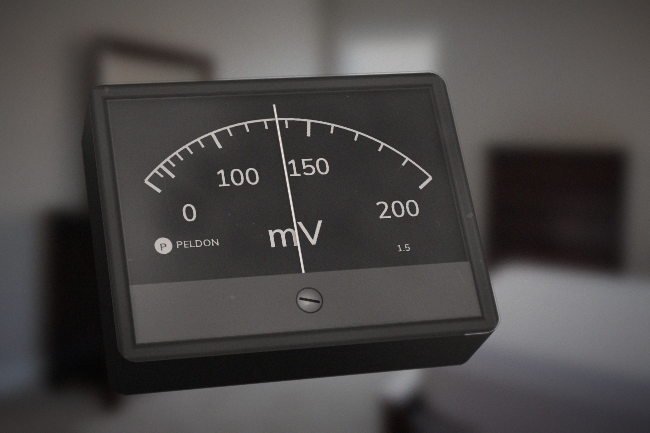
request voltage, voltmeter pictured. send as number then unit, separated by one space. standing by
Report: 135 mV
